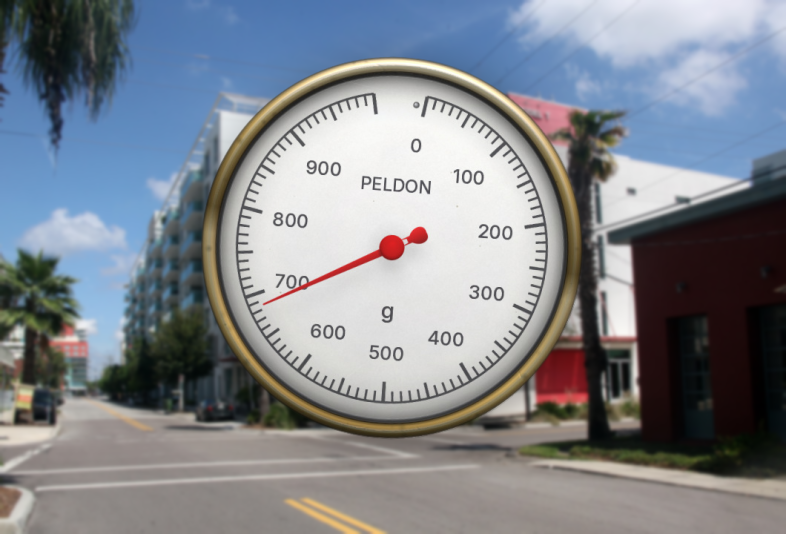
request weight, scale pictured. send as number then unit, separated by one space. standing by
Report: 685 g
